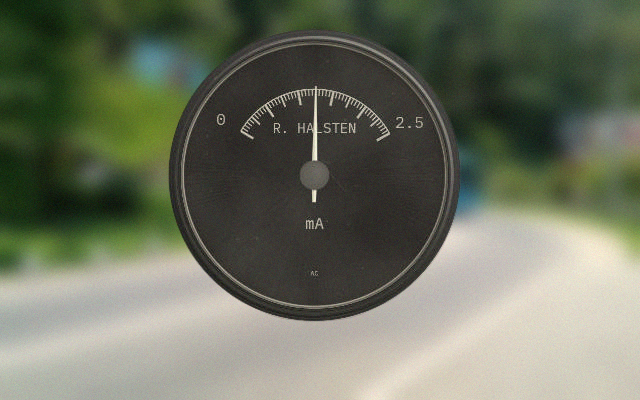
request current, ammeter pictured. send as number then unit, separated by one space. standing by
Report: 1.25 mA
